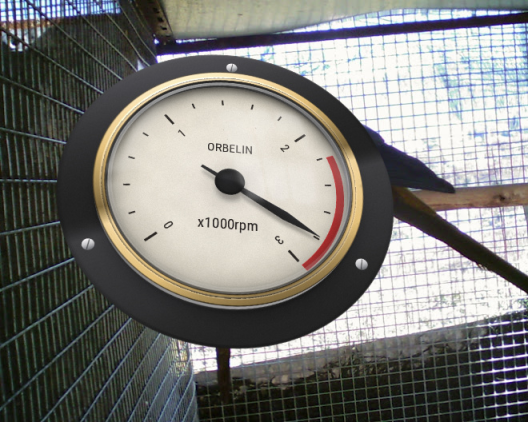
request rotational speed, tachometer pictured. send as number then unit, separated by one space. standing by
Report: 2800 rpm
